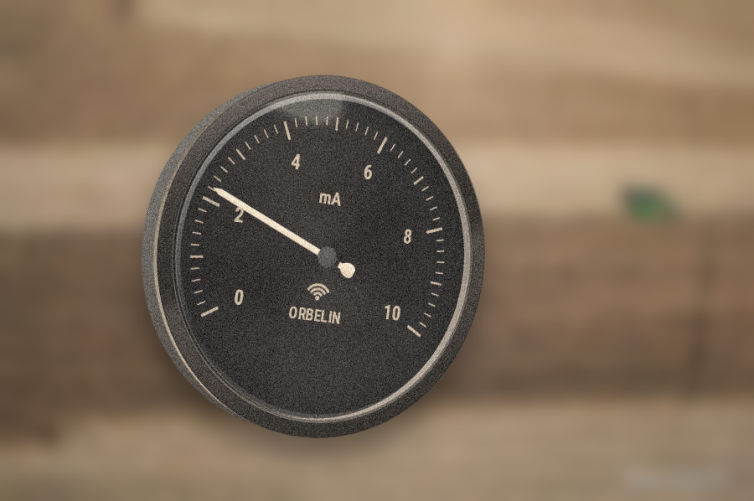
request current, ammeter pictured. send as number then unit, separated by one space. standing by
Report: 2.2 mA
